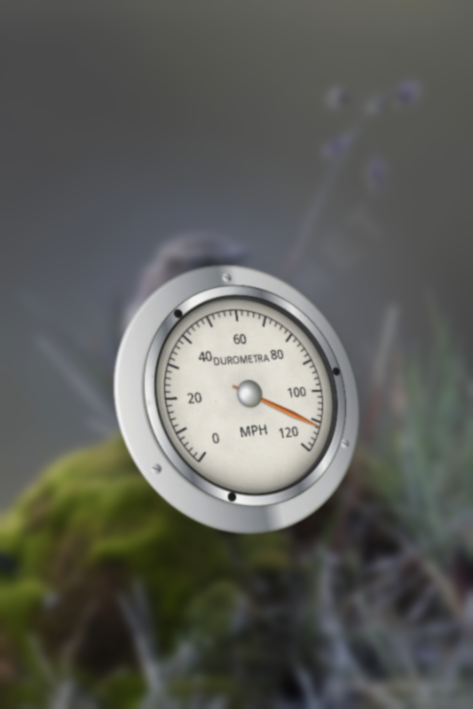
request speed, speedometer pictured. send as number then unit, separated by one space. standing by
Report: 112 mph
